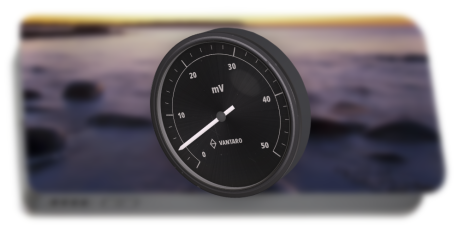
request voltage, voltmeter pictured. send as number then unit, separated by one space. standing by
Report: 4 mV
